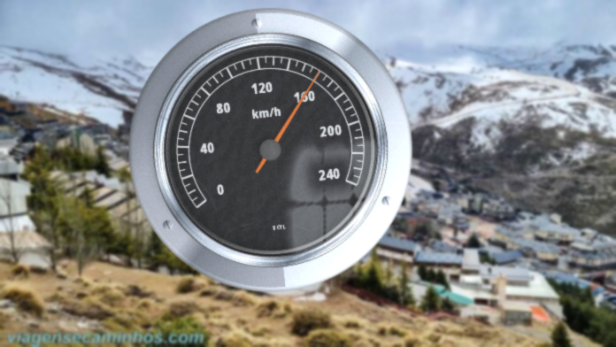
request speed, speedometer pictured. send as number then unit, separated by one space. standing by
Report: 160 km/h
